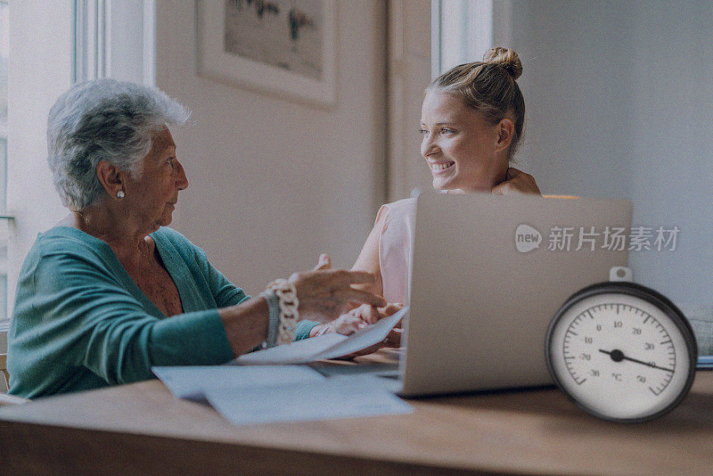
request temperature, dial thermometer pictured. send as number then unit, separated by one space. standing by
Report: 40 °C
